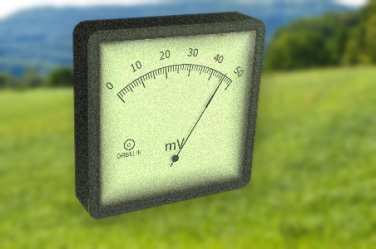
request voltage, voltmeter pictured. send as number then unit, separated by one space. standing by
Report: 45 mV
